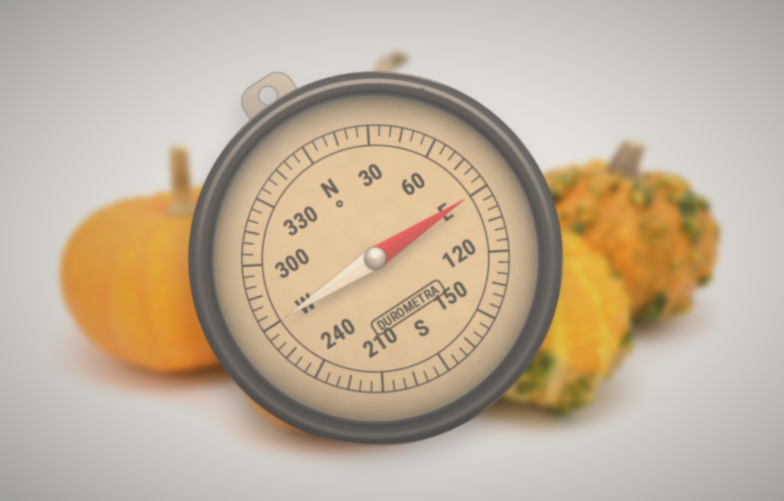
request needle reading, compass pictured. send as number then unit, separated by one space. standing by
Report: 90 °
